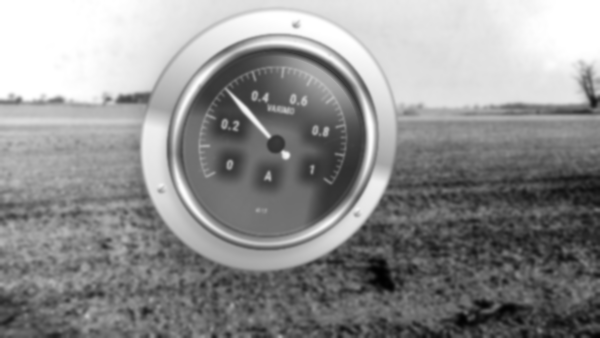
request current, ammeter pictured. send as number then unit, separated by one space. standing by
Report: 0.3 A
